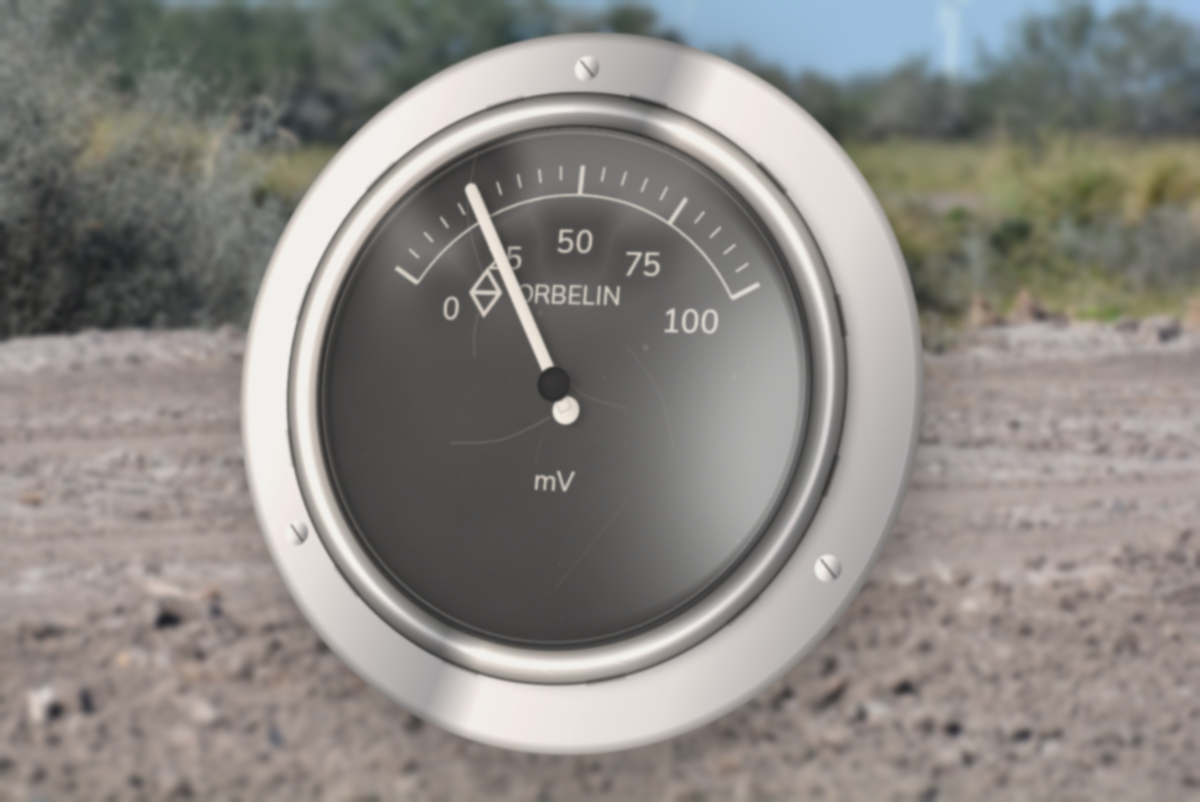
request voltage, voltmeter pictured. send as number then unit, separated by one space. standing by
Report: 25 mV
